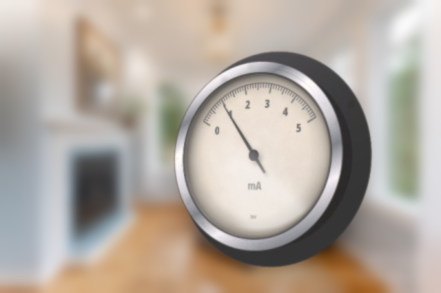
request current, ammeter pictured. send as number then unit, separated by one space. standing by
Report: 1 mA
